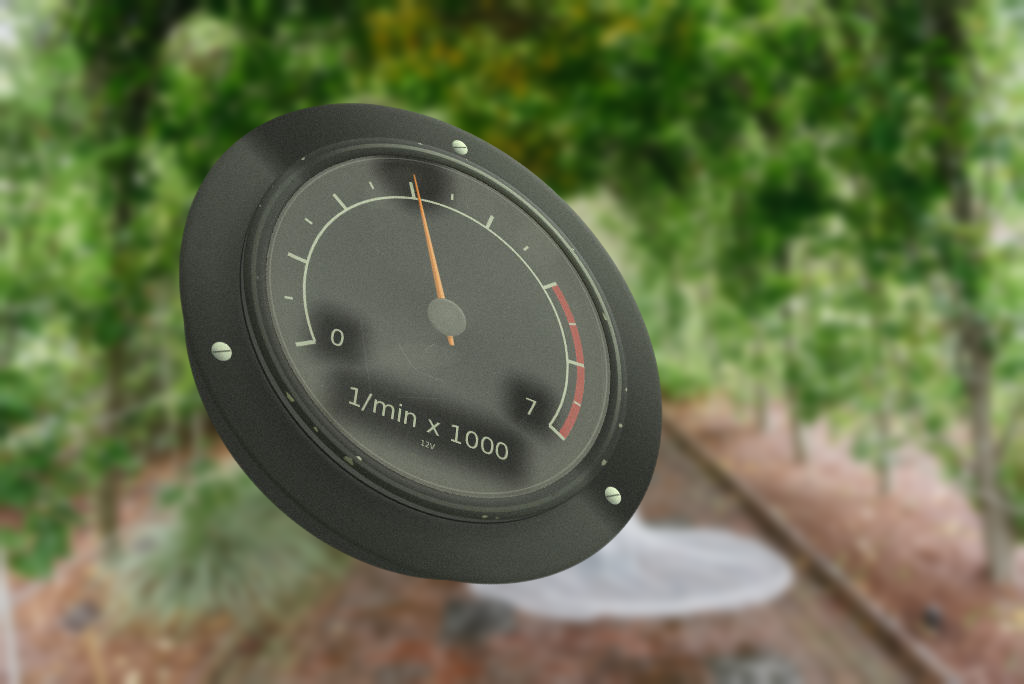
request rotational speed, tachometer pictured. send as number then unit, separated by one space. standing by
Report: 3000 rpm
